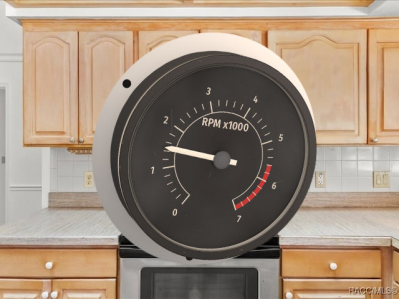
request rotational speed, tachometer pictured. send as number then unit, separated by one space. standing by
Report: 1500 rpm
